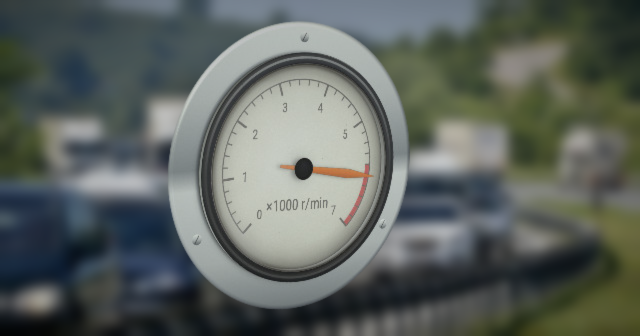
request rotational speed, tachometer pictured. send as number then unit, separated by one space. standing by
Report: 6000 rpm
